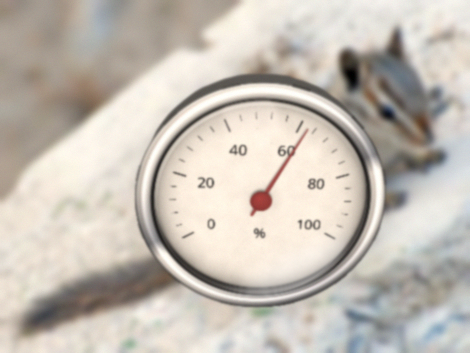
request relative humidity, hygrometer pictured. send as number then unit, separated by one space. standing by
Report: 62 %
